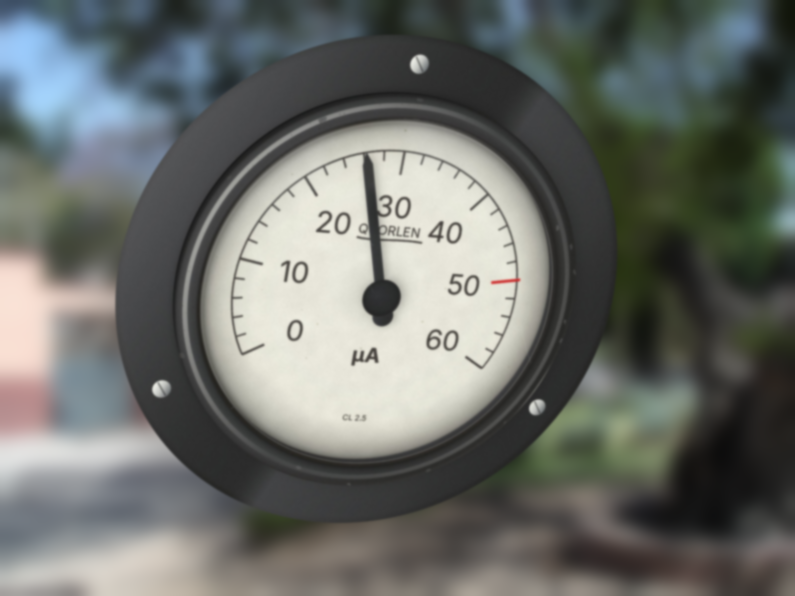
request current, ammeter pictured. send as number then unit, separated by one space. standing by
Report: 26 µA
